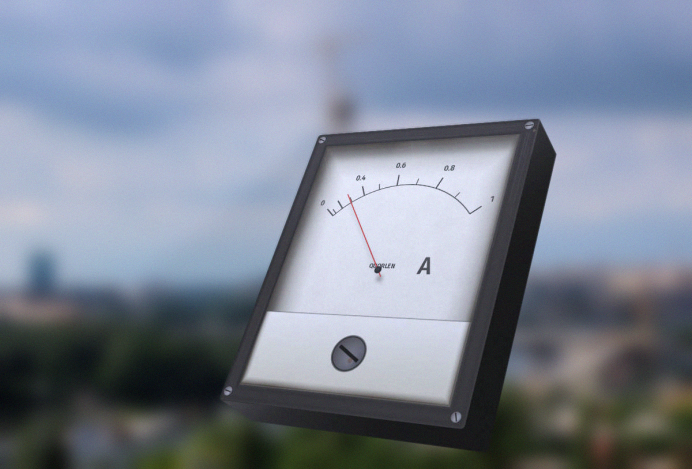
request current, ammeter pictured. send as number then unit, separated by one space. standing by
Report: 0.3 A
